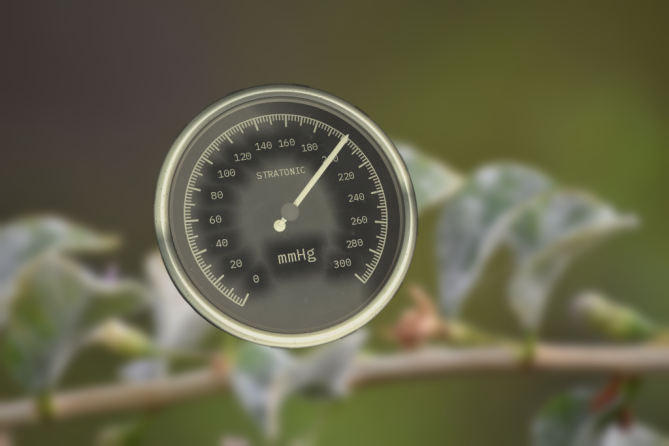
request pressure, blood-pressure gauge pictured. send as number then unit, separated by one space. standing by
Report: 200 mmHg
